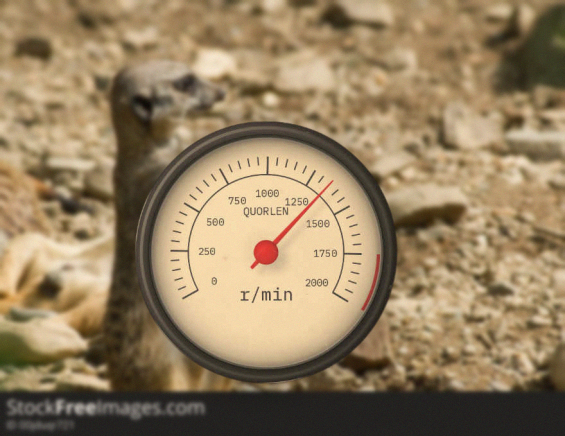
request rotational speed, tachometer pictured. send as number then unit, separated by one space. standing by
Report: 1350 rpm
